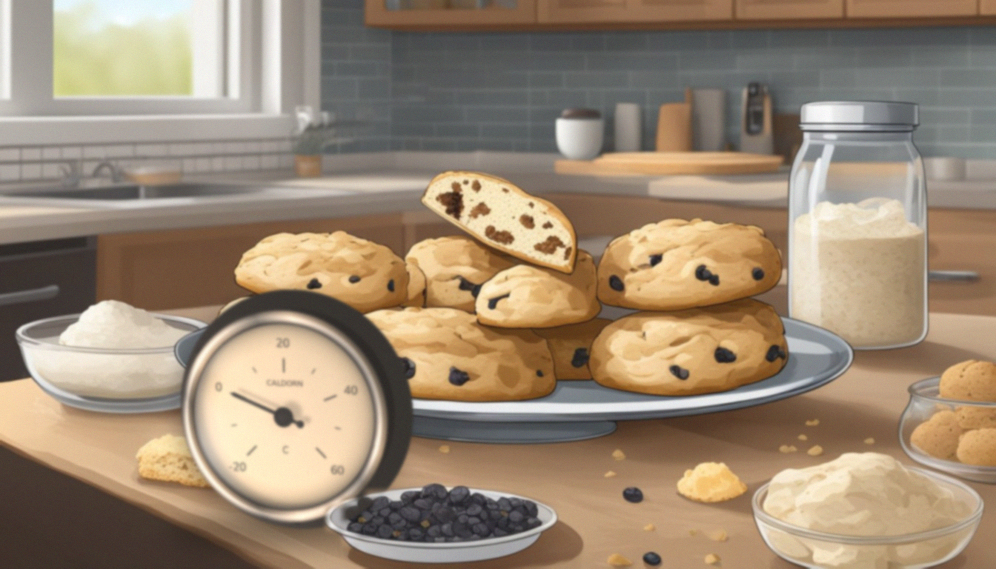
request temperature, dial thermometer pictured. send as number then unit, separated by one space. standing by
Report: 0 °C
